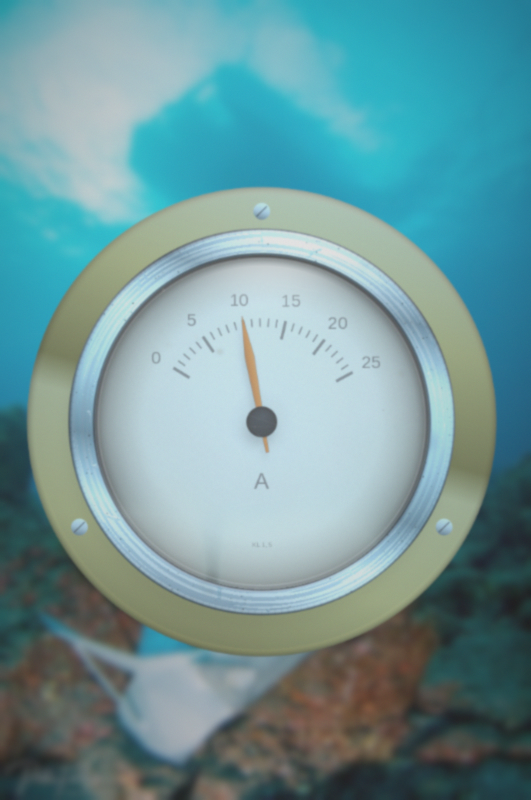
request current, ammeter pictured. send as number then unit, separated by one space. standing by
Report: 10 A
